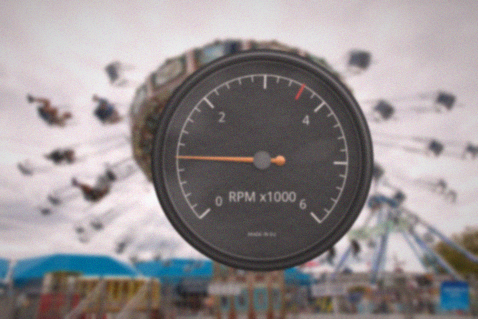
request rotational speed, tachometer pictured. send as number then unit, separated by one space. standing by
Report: 1000 rpm
